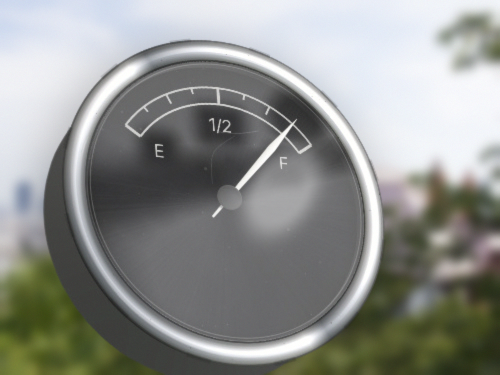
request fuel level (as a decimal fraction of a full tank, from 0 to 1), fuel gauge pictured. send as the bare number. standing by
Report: 0.875
